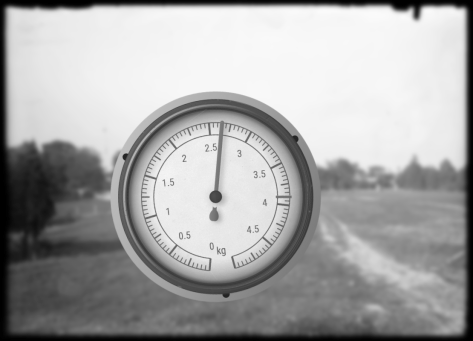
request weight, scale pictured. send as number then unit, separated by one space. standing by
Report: 2.65 kg
